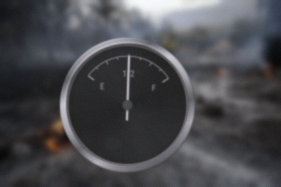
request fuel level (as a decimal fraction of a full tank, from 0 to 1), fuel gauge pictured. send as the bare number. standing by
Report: 0.5
